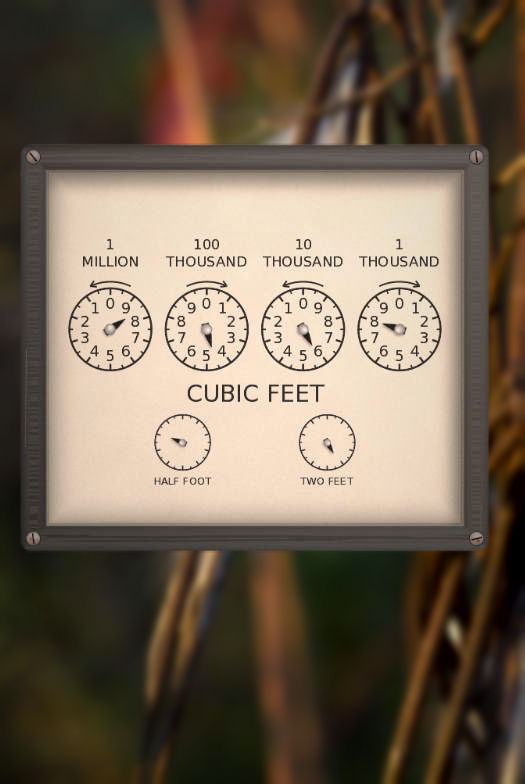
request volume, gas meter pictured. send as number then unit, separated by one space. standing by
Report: 845800 ft³
